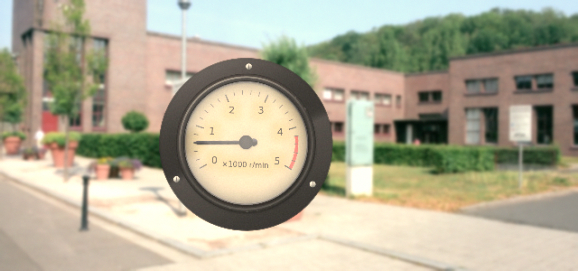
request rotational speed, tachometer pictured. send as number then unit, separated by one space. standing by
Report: 600 rpm
